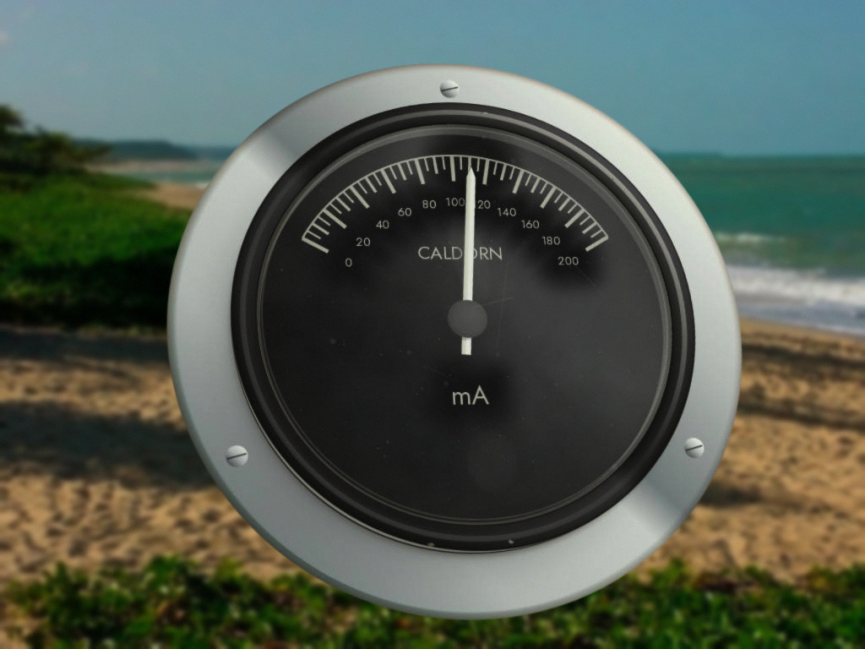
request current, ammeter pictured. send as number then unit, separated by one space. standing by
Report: 110 mA
